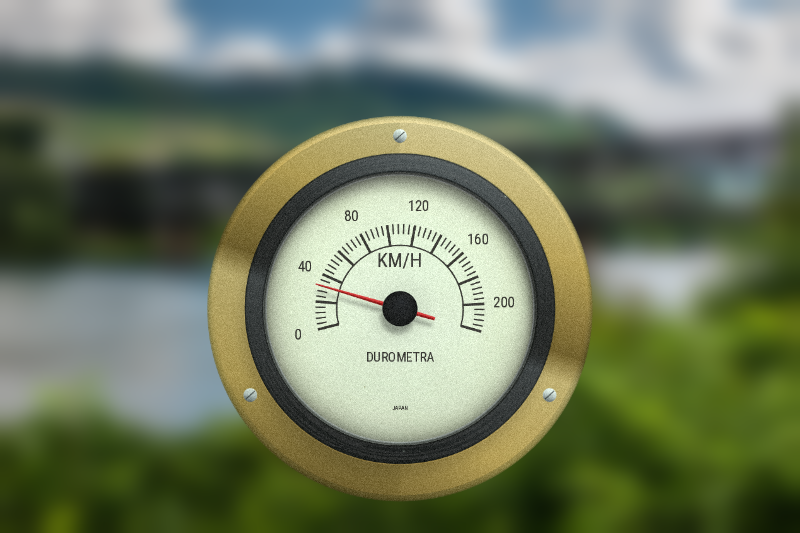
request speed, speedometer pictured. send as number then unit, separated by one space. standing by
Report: 32 km/h
